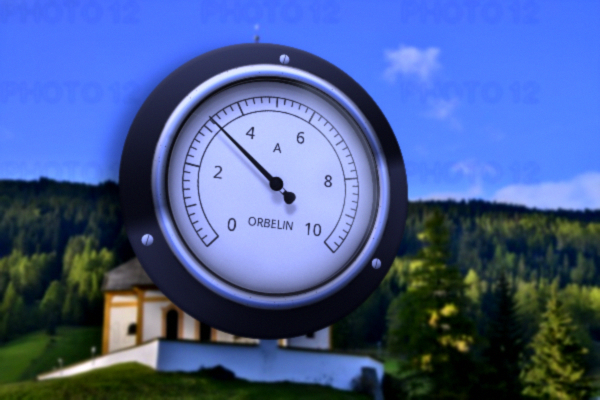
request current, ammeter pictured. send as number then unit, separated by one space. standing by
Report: 3.2 A
